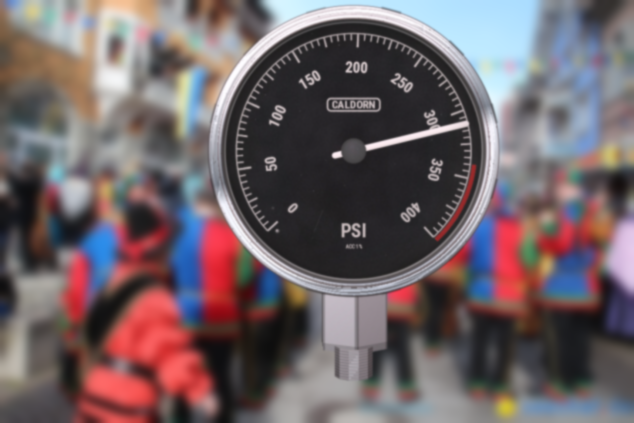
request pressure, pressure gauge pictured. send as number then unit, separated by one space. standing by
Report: 310 psi
